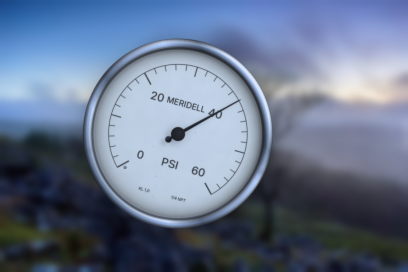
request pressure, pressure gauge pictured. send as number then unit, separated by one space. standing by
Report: 40 psi
